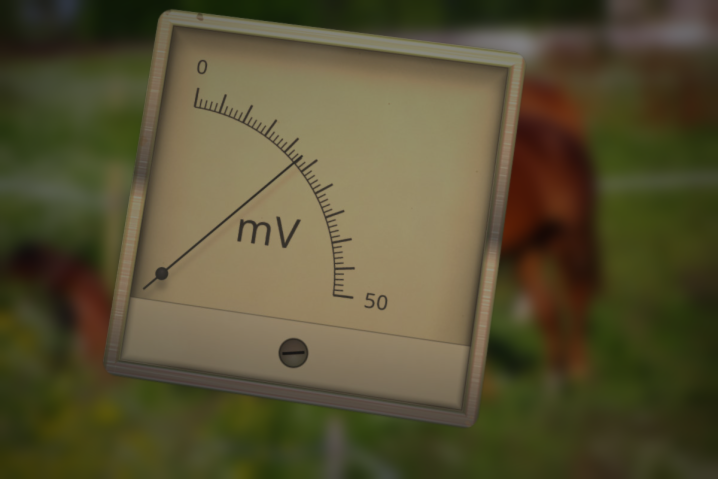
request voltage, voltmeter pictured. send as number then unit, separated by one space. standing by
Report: 23 mV
